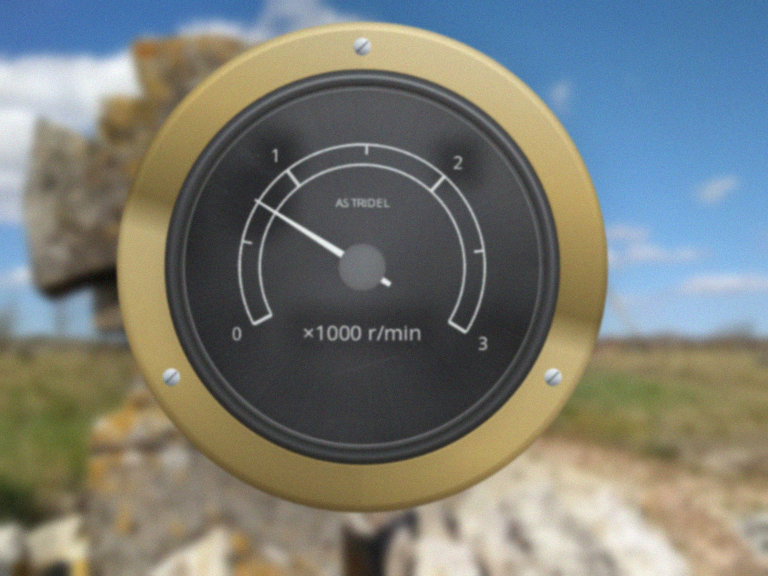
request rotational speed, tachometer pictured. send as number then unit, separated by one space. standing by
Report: 750 rpm
